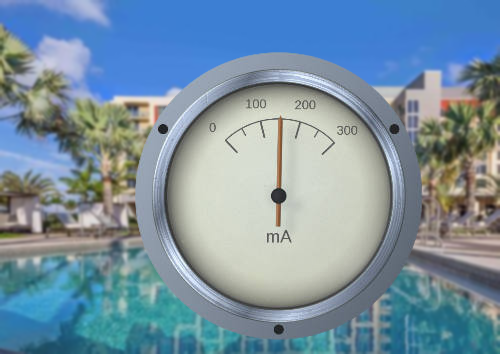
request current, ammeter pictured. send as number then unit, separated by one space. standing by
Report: 150 mA
